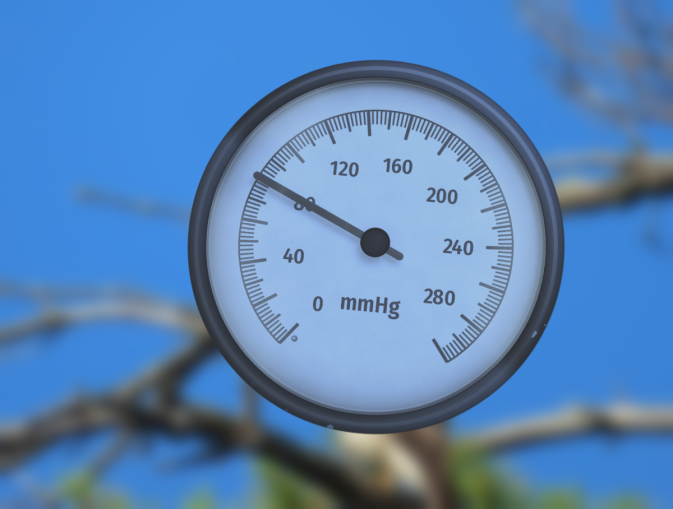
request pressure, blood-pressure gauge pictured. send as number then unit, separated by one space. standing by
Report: 80 mmHg
